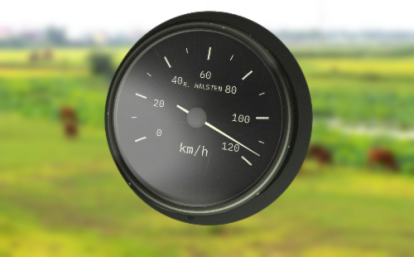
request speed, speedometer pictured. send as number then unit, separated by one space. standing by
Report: 115 km/h
